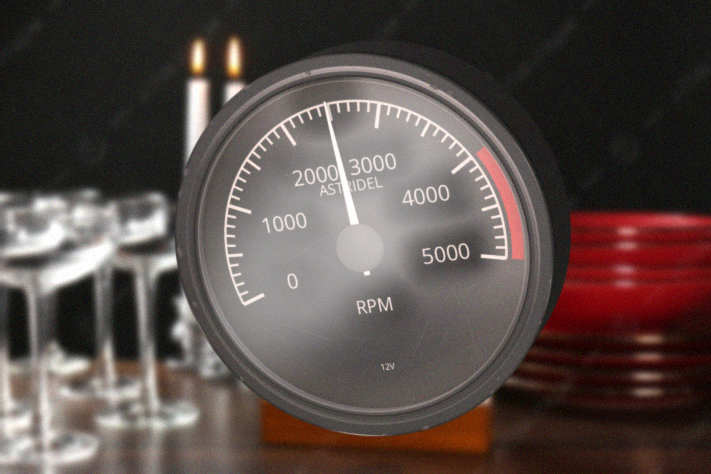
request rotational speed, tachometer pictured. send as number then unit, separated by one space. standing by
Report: 2500 rpm
